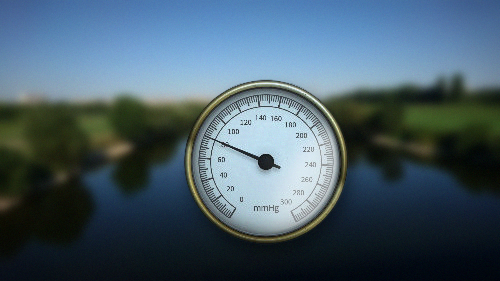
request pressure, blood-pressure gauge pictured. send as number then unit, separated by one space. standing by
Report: 80 mmHg
